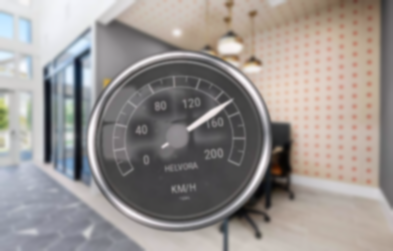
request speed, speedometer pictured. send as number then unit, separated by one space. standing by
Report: 150 km/h
